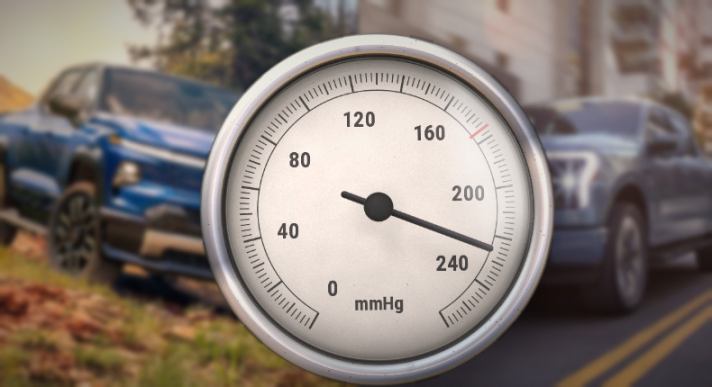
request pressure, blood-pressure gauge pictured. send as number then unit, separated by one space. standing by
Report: 226 mmHg
